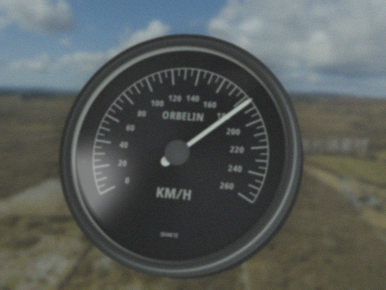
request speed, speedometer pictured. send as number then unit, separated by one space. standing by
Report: 185 km/h
